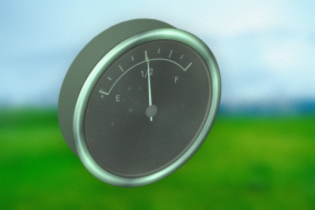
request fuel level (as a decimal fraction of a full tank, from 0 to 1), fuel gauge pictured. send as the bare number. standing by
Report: 0.5
